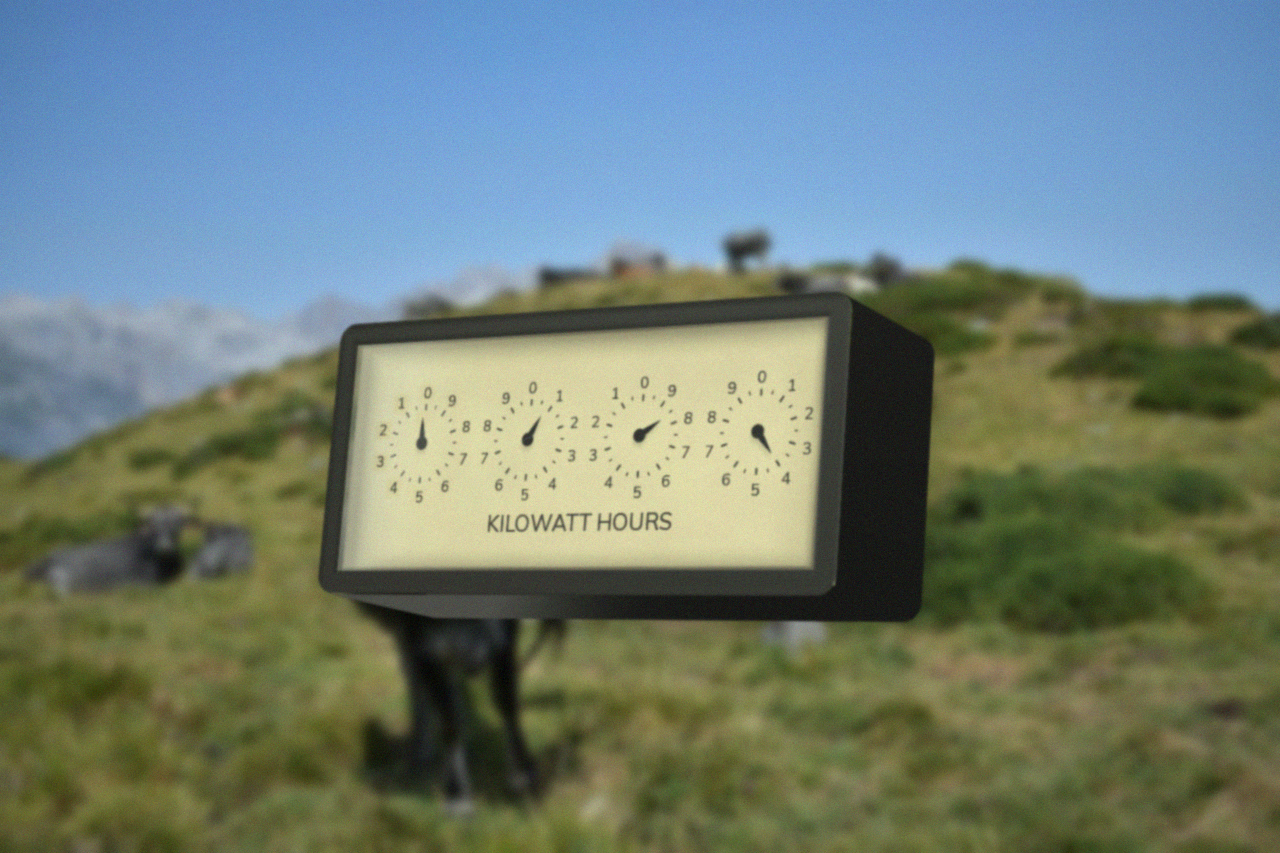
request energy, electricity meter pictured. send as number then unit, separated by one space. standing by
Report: 84 kWh
